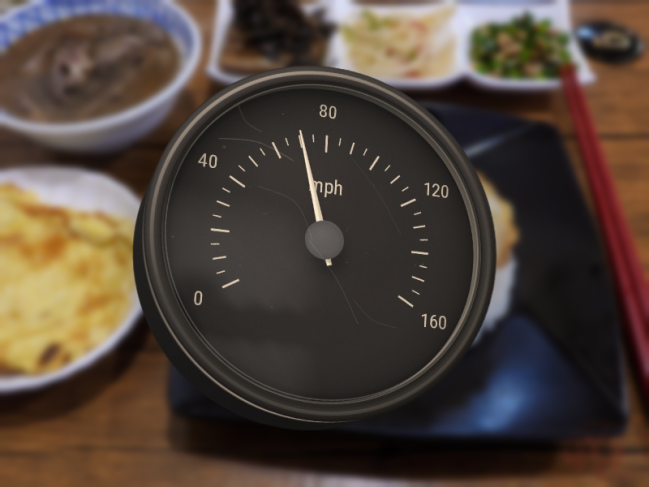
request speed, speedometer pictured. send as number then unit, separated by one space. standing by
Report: 70 mph
